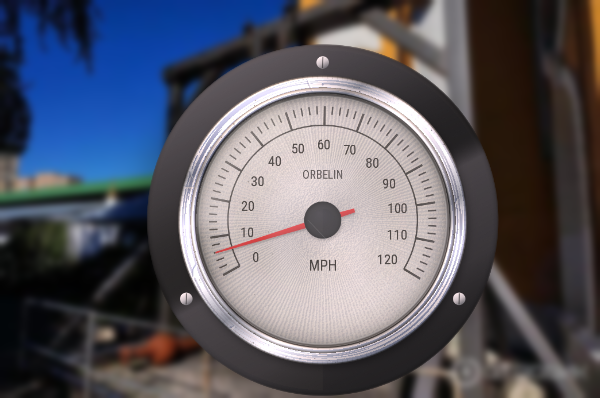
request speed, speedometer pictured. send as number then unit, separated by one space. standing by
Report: 6 mph
